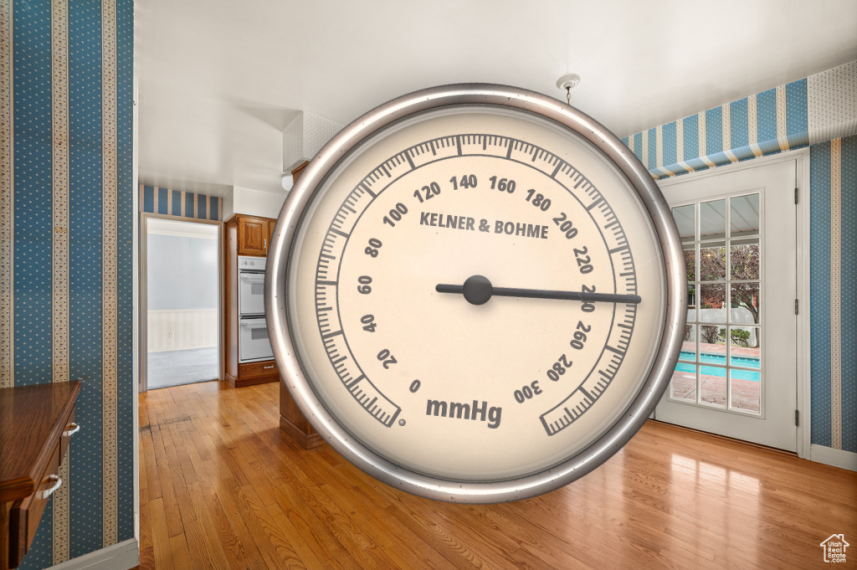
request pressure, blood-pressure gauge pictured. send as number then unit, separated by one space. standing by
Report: 240 mmHg
